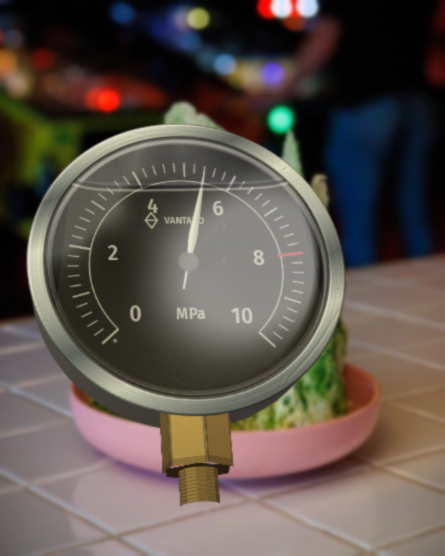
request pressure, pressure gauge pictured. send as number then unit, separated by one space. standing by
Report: 5.4 MPa
